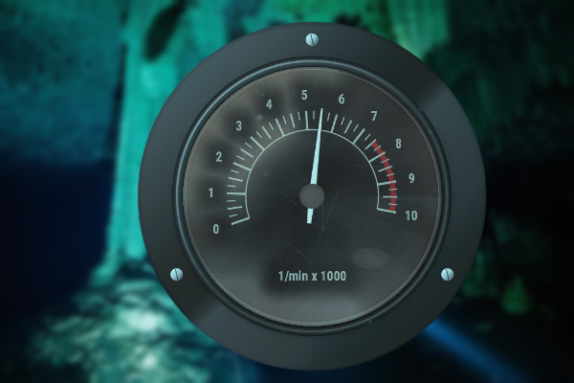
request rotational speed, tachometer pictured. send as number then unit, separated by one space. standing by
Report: 5500 rpm
